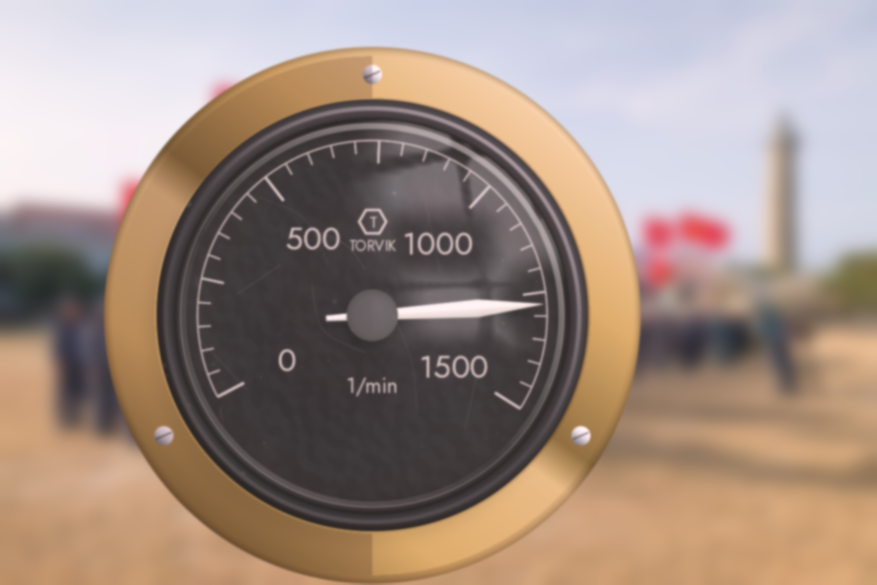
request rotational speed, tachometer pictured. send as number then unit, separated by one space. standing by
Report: 1275 rpm
